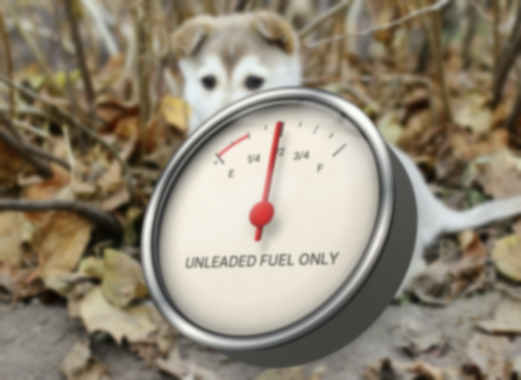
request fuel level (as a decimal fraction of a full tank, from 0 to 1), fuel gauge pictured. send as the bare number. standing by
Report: 0.5
